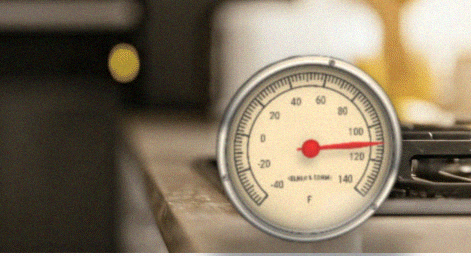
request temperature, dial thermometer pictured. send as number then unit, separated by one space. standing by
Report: 110 °F
